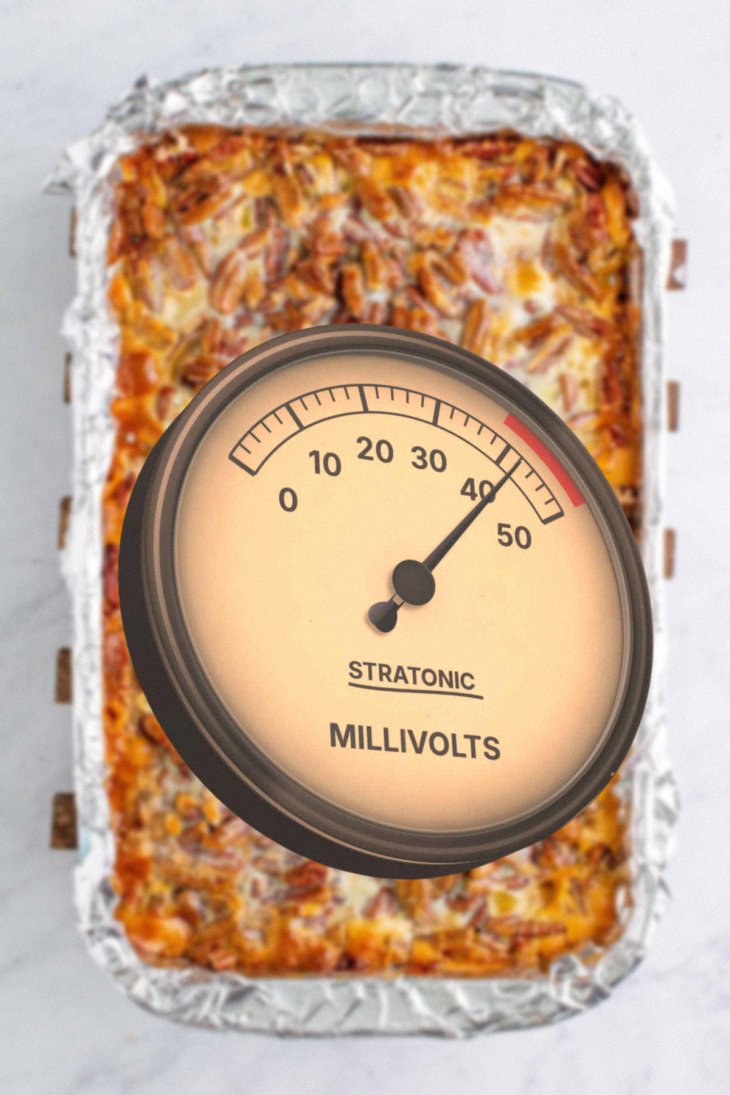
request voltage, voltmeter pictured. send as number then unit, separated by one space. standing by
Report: 42 mV
